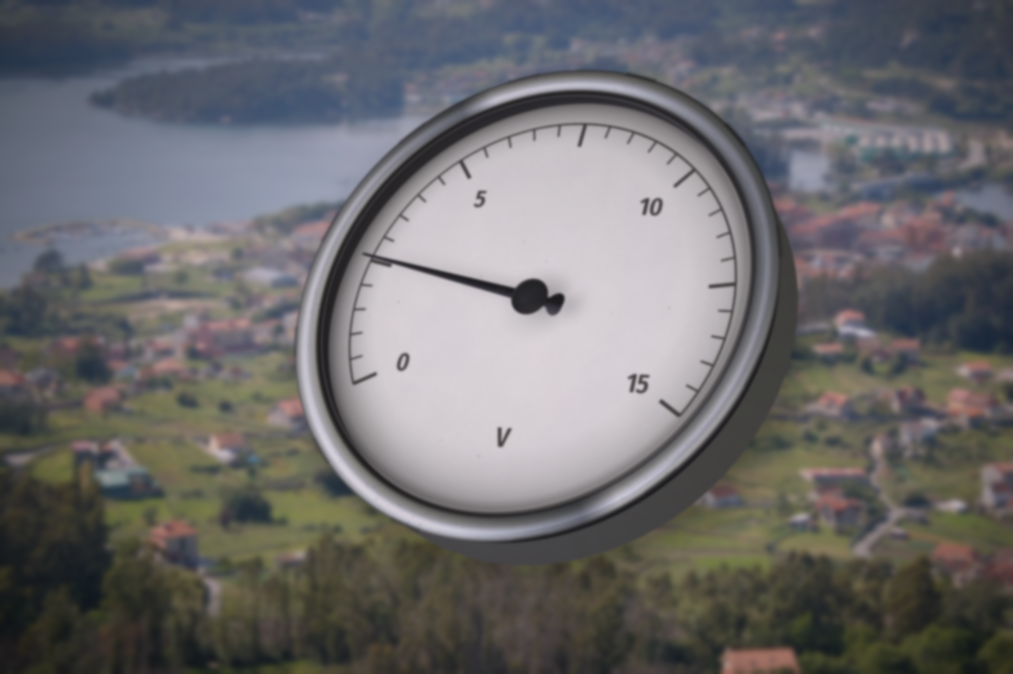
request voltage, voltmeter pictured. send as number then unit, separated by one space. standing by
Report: 2.5 V
